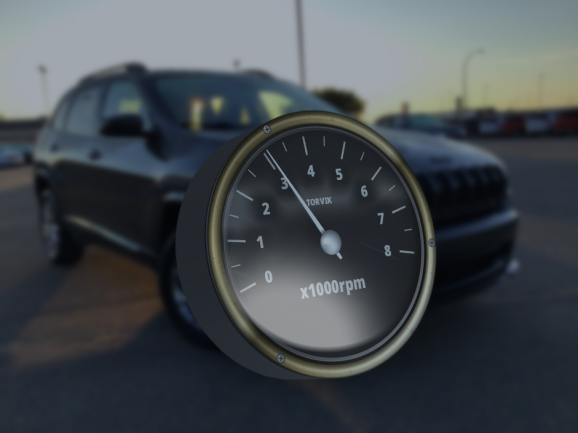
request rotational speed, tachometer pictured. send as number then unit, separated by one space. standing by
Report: 3000 rpm
